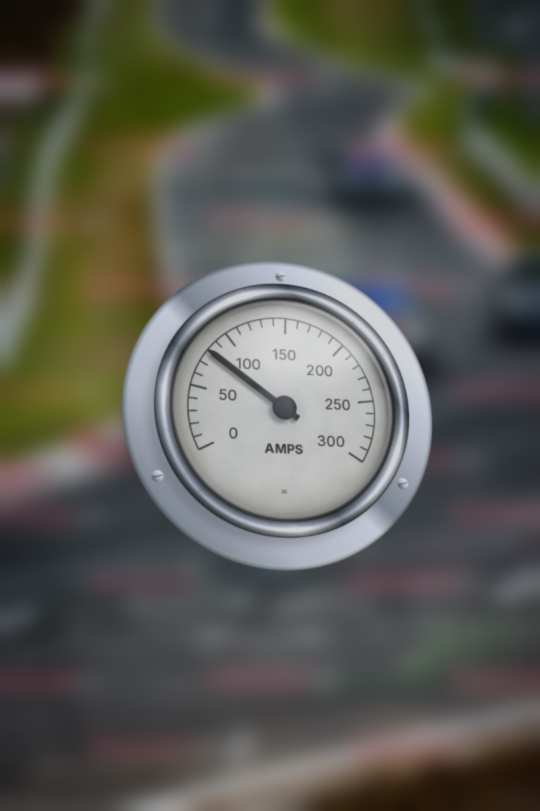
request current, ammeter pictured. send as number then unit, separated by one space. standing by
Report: 80 A
